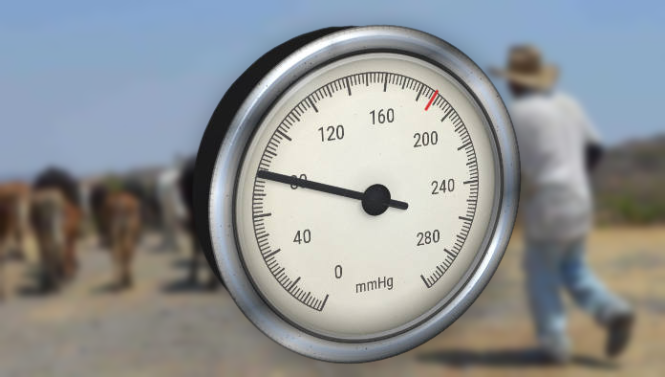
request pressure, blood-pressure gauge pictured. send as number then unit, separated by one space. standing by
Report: 80 mmHg
